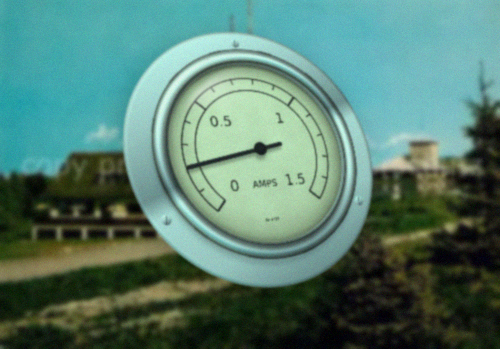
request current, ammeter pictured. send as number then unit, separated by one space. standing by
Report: 0.2 A
